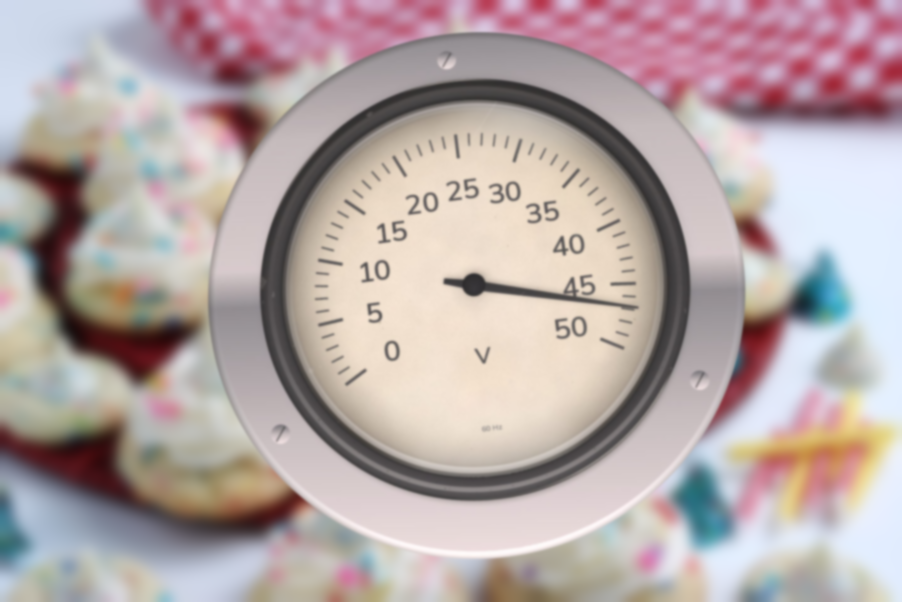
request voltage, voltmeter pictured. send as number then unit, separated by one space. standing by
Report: 47 V
